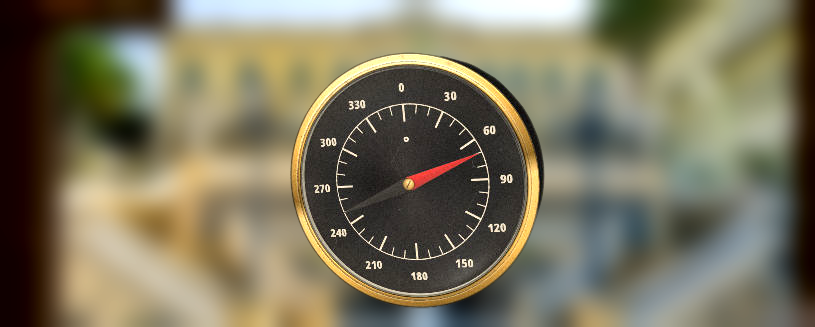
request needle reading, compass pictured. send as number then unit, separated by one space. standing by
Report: 70 °
